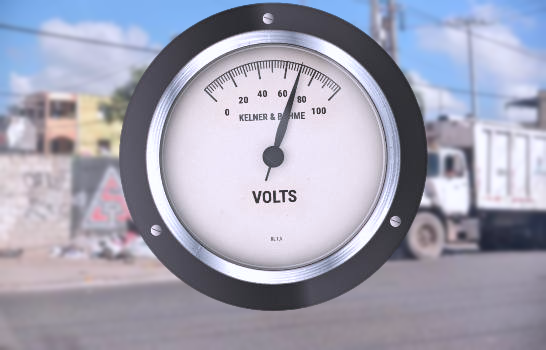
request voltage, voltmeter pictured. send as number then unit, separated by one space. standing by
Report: 70 V
